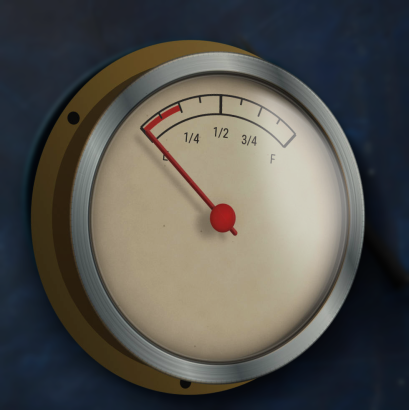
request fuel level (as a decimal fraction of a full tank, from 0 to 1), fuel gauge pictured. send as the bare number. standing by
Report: 0
